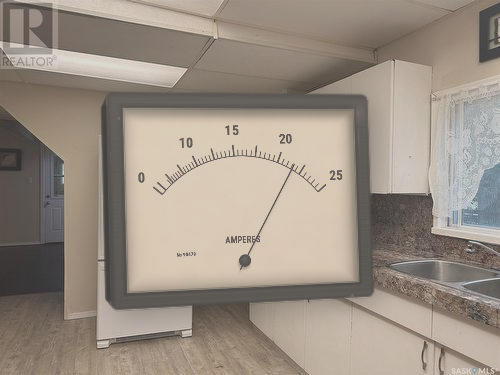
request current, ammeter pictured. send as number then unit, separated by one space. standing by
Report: 21.5 A
